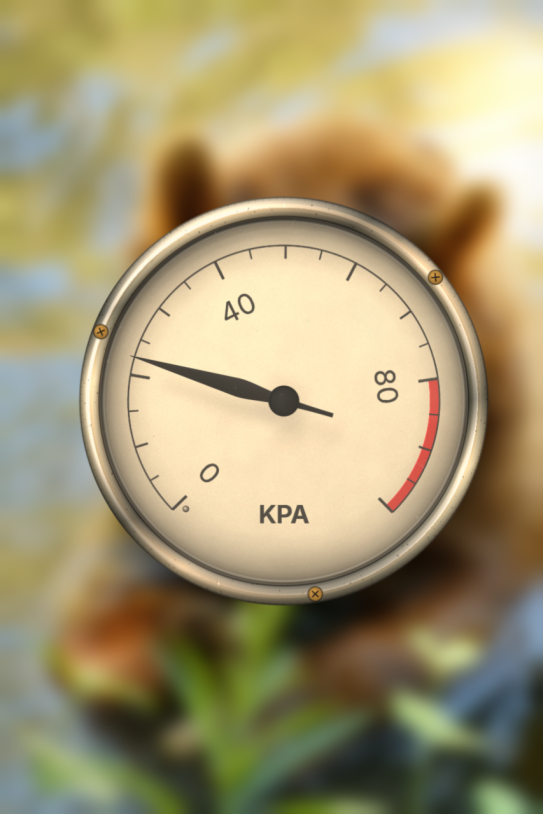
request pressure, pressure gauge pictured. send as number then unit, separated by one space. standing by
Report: 22.5 kPa
